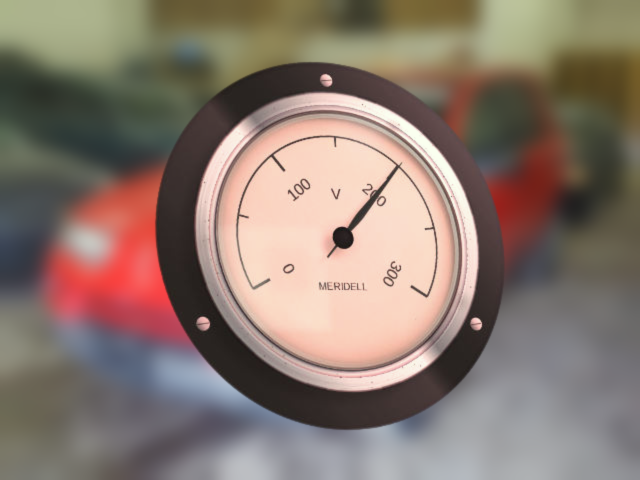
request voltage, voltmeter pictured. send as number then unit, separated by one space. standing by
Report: 200 V
